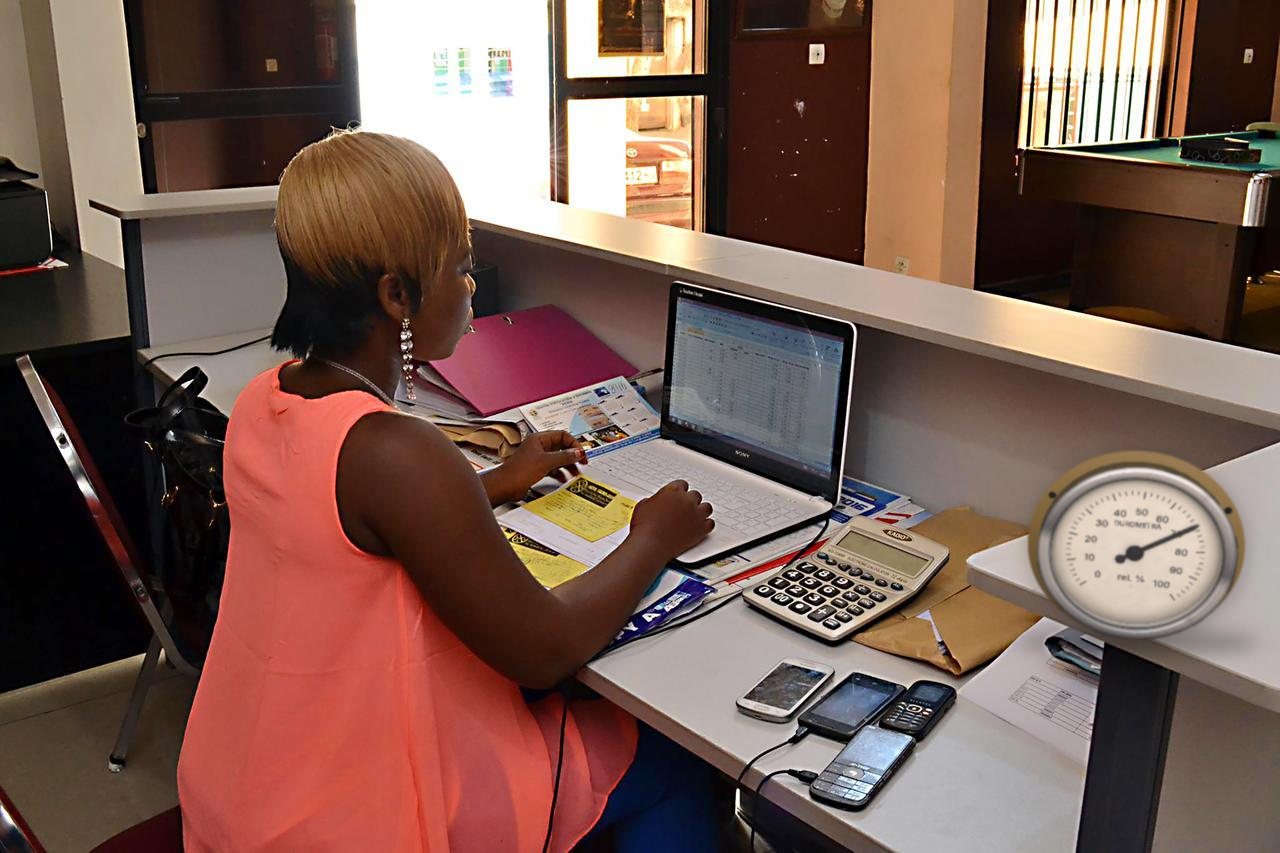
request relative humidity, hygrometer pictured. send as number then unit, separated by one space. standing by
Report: 70 %
